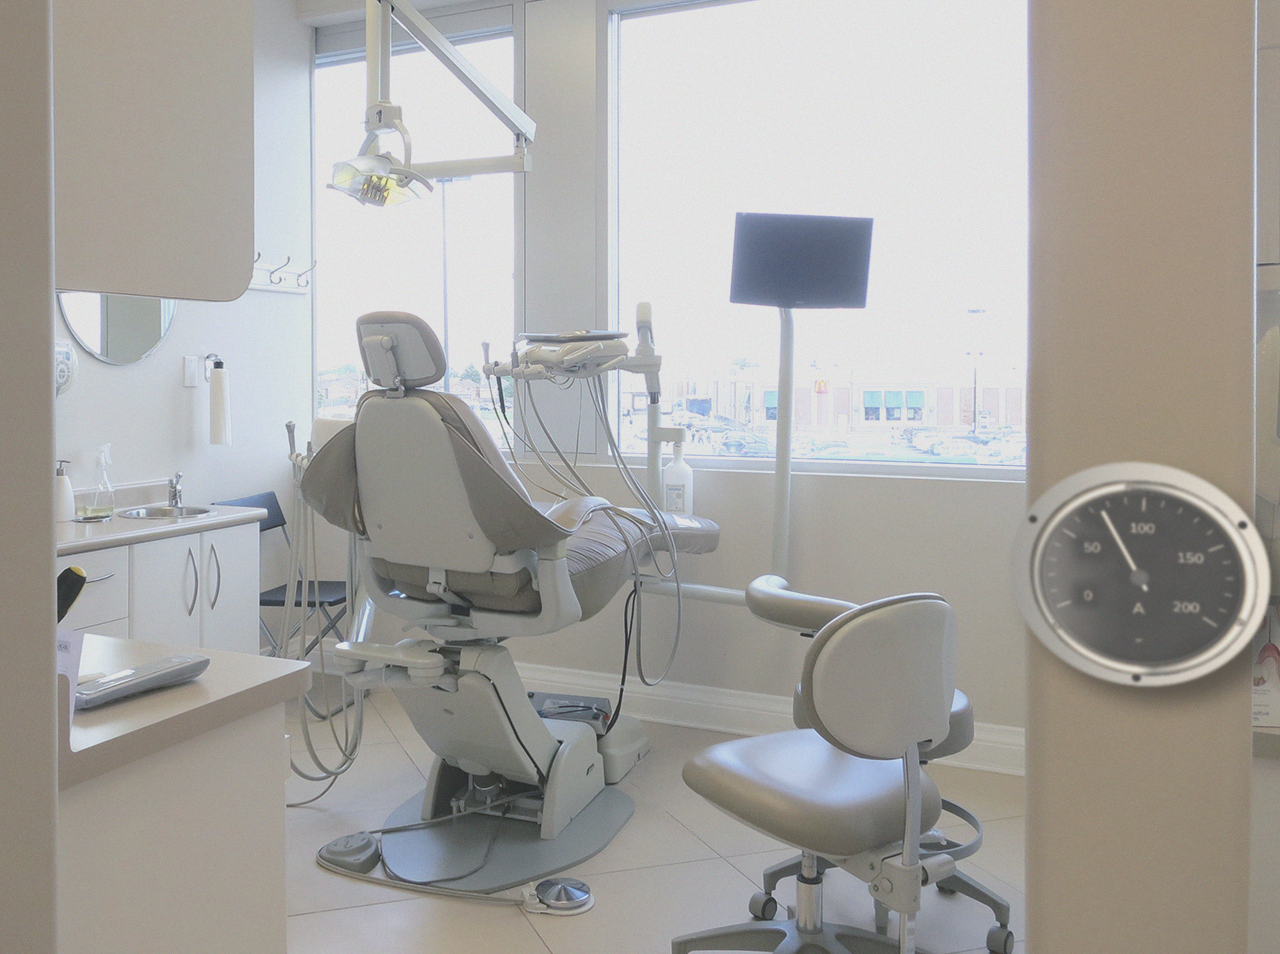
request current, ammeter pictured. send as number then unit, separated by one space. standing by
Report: 75 A
